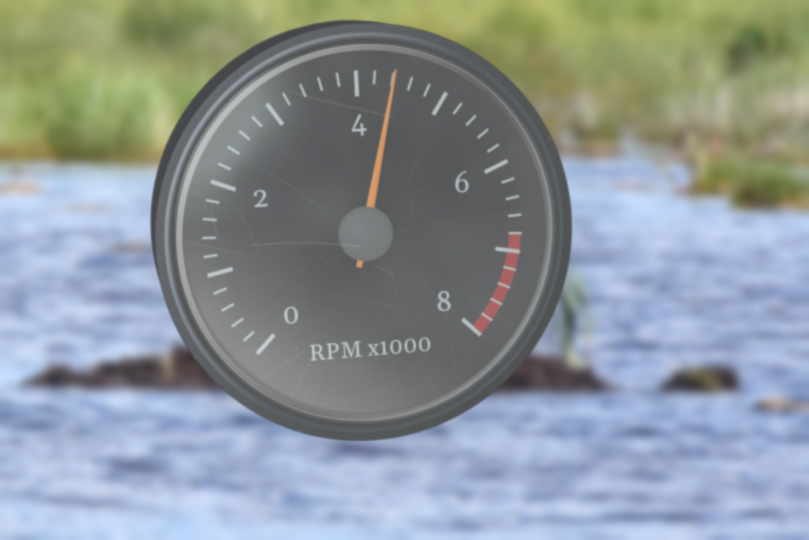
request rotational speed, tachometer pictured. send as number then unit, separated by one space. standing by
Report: 4400 rpm
